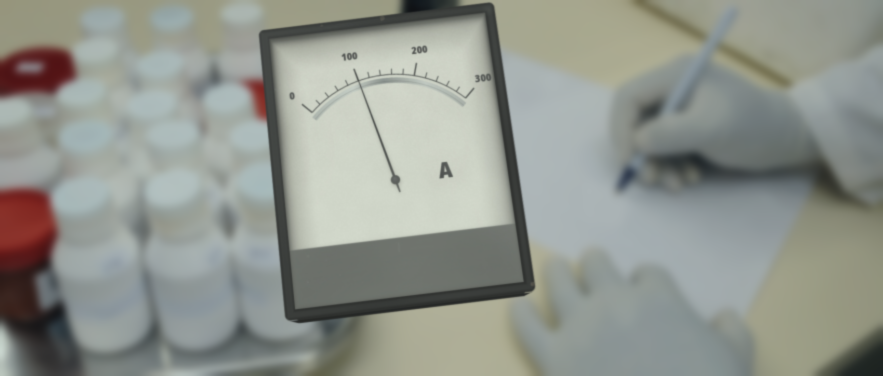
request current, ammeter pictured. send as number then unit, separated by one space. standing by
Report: 100 A
